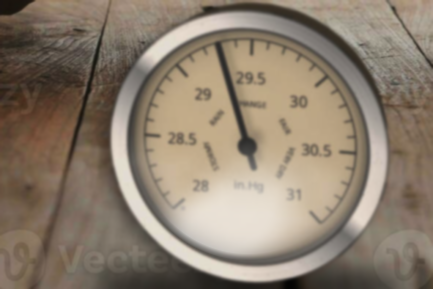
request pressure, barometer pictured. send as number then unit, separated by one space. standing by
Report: 29.3 inHg
